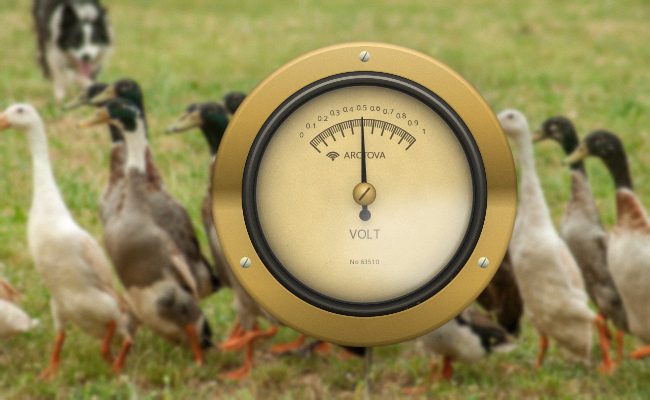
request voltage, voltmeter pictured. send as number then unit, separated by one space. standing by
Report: 0.5 V
